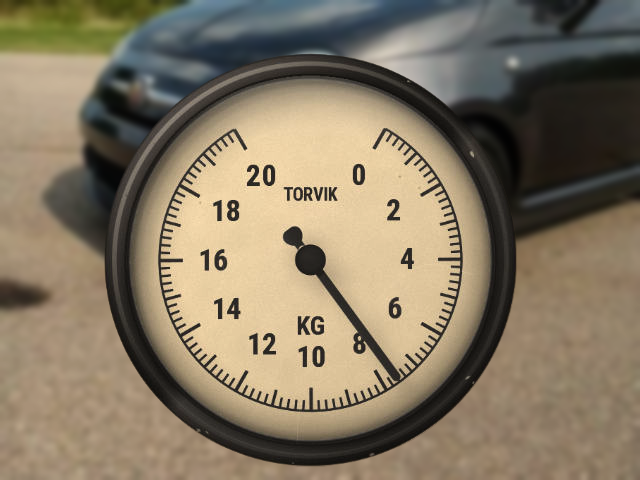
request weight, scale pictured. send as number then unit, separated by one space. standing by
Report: 7.6 kg
